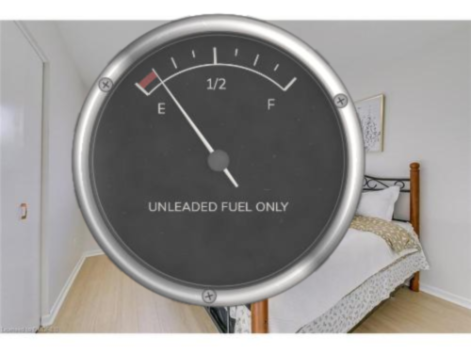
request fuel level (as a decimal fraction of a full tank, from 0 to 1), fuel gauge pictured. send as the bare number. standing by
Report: 0.125
